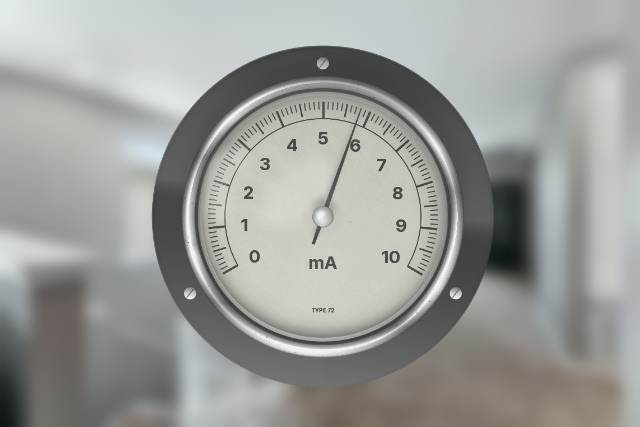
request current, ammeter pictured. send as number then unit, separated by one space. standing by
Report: 5.8 mA
